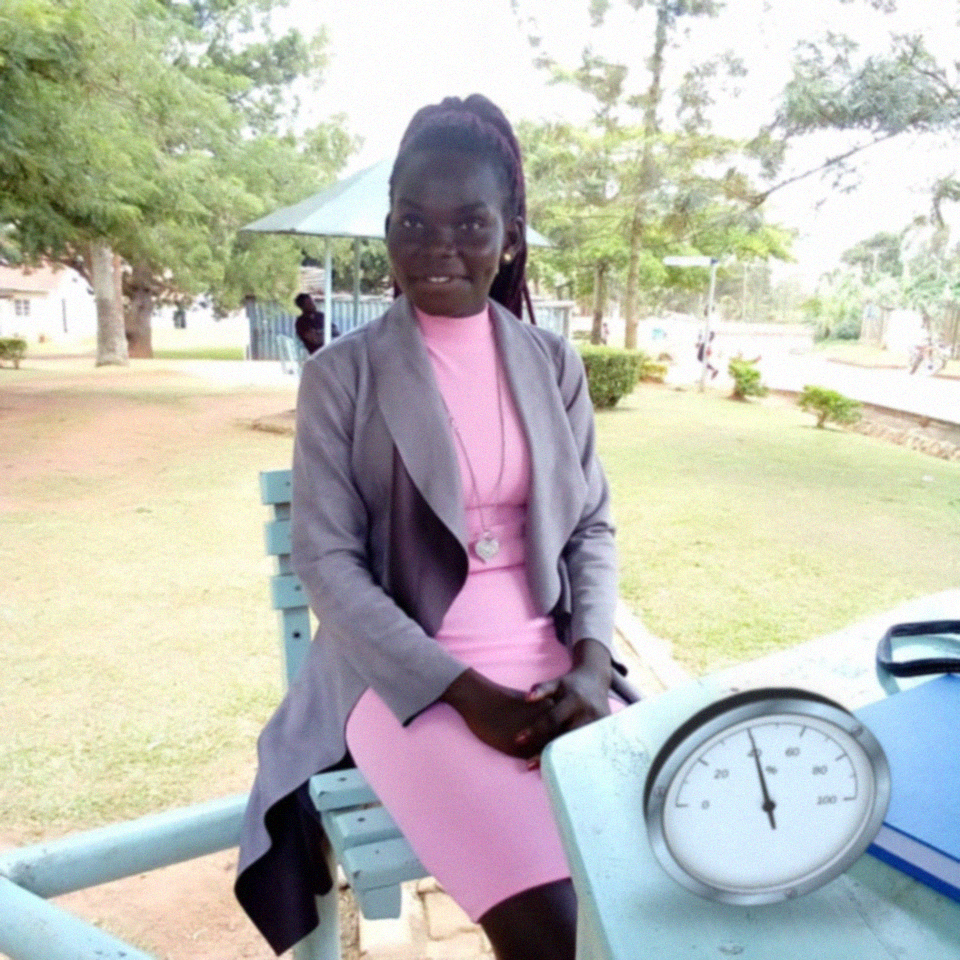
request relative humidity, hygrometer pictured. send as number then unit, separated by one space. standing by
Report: 40 %
